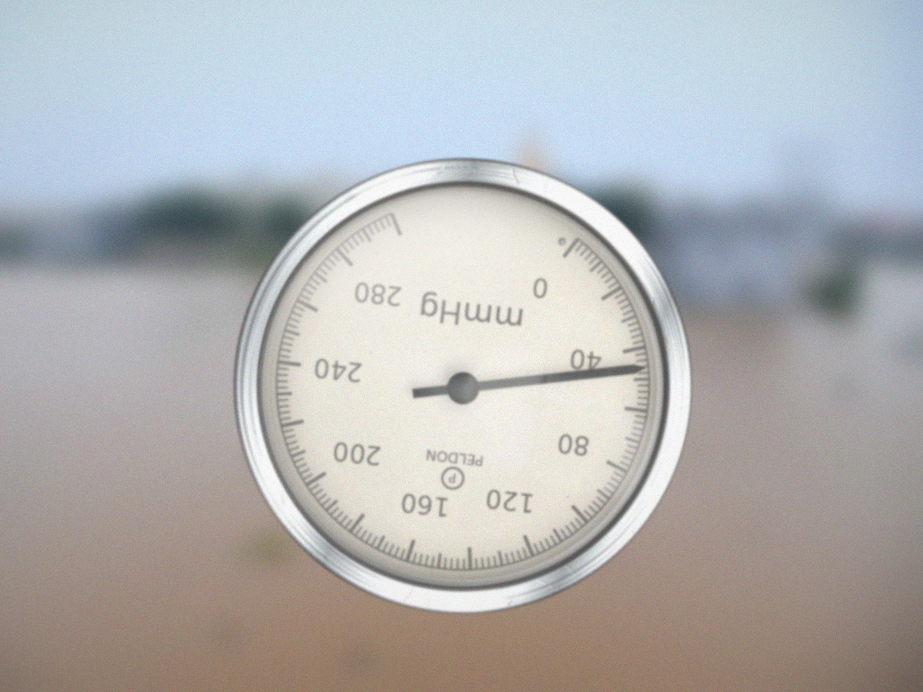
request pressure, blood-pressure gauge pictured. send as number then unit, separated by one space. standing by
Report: 46 mmHg
